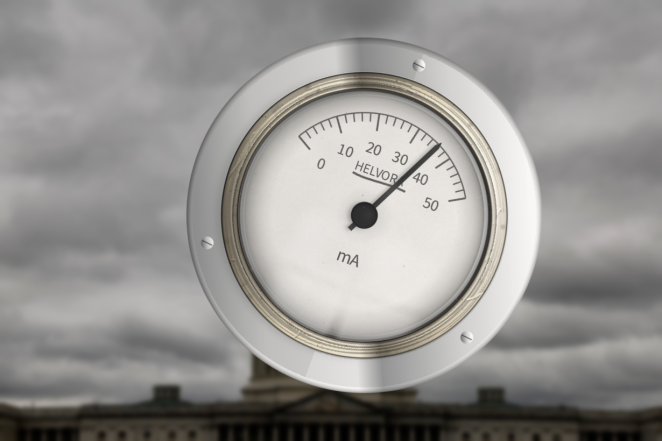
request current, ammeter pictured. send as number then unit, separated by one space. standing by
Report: 36 mA
